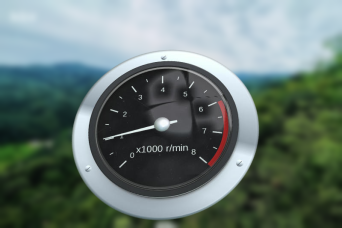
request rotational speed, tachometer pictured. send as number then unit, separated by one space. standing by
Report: 1000 rpm
